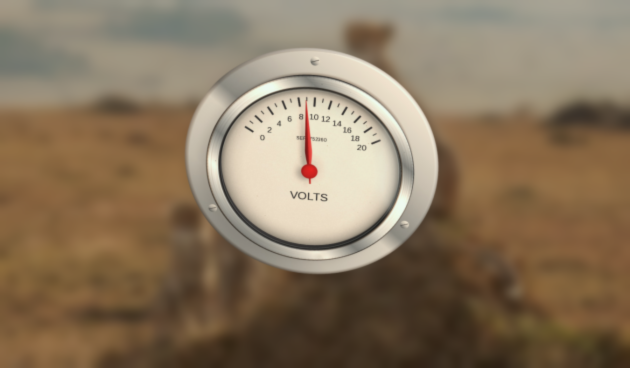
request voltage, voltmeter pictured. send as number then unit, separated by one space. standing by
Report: 9 V
